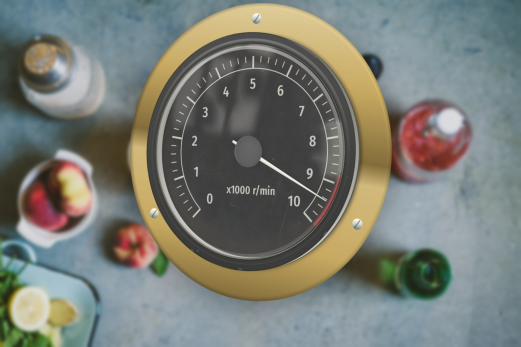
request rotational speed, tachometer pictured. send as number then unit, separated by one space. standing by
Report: 9400 rpm
